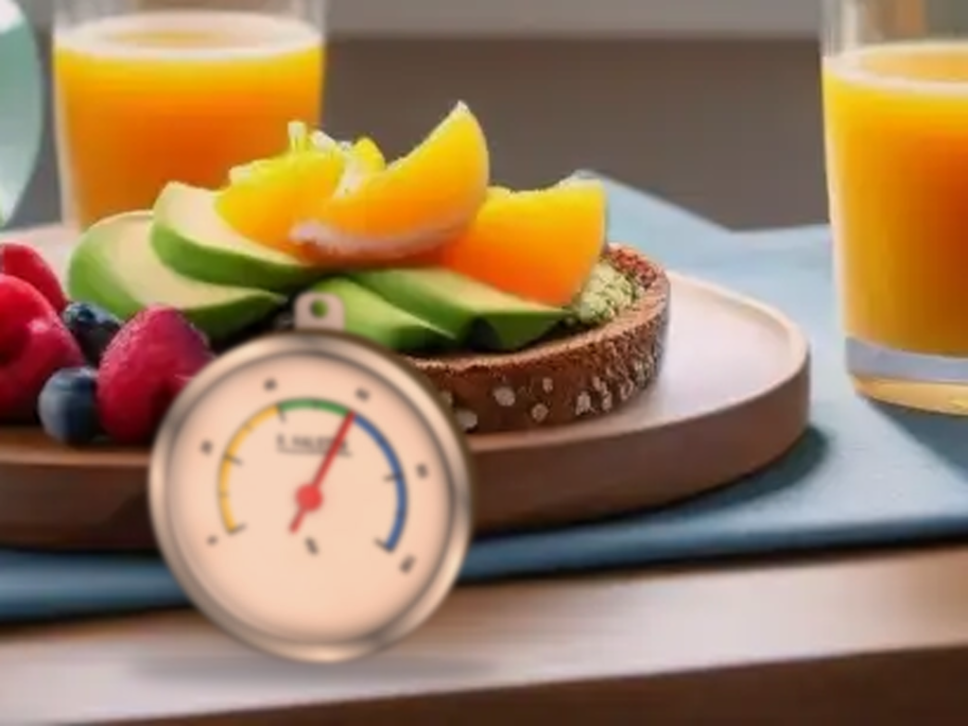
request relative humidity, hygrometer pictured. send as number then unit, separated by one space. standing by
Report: 60 %
